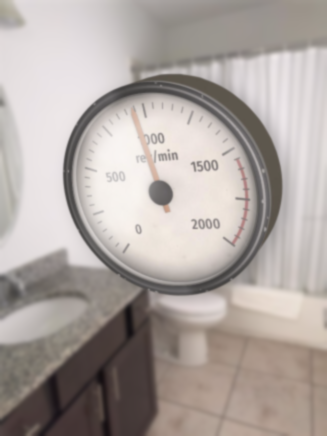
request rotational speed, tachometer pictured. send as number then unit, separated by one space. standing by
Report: 950 rpm
